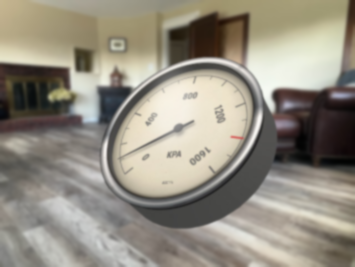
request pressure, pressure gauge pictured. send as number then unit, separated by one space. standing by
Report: 100 kPa
